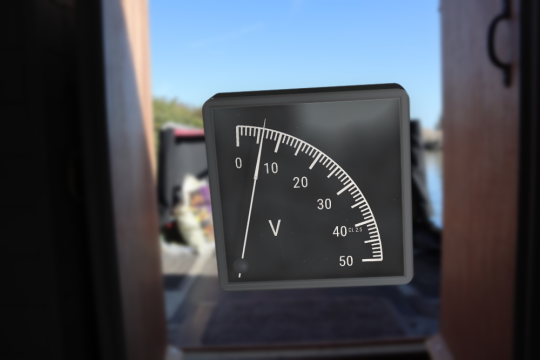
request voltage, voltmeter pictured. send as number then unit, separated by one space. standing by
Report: 6 V
